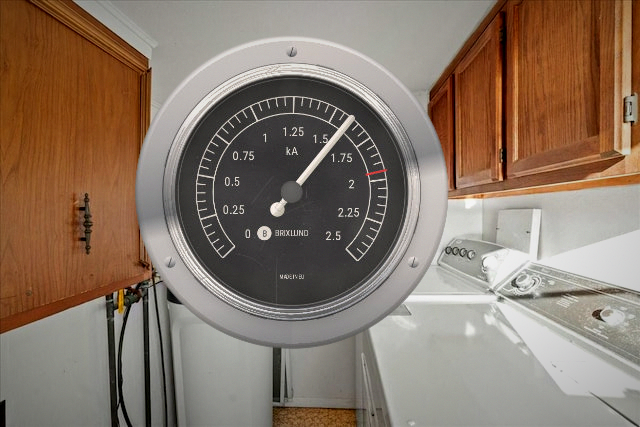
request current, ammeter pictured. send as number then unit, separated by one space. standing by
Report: 1.6 kA
